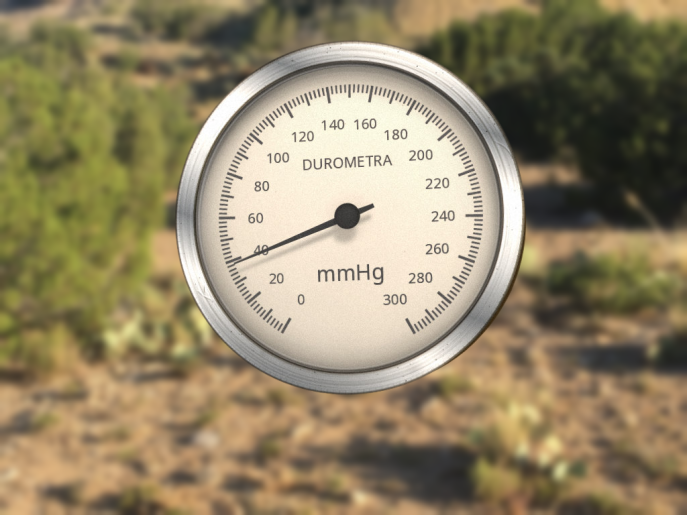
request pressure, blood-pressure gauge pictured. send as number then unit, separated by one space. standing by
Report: 38 mmHg
